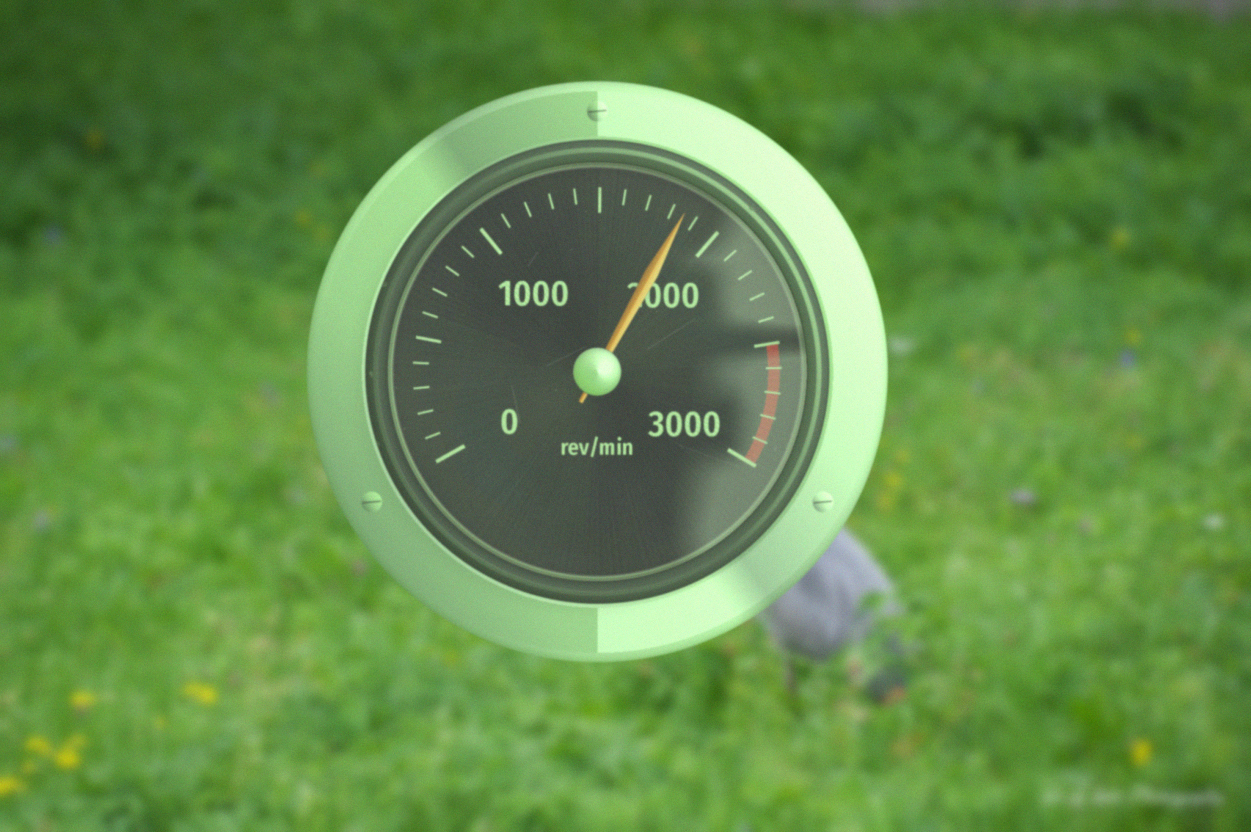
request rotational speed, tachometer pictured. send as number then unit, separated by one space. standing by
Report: 1850 rpm
